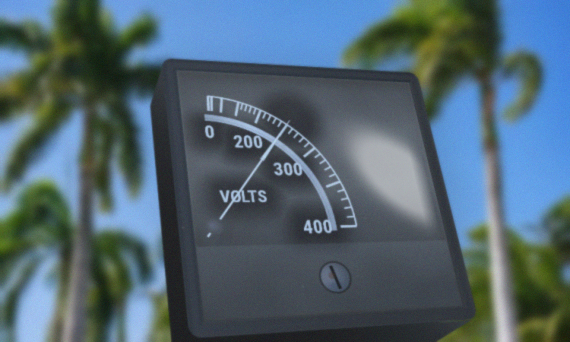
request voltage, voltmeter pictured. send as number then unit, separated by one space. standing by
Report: 250 V
